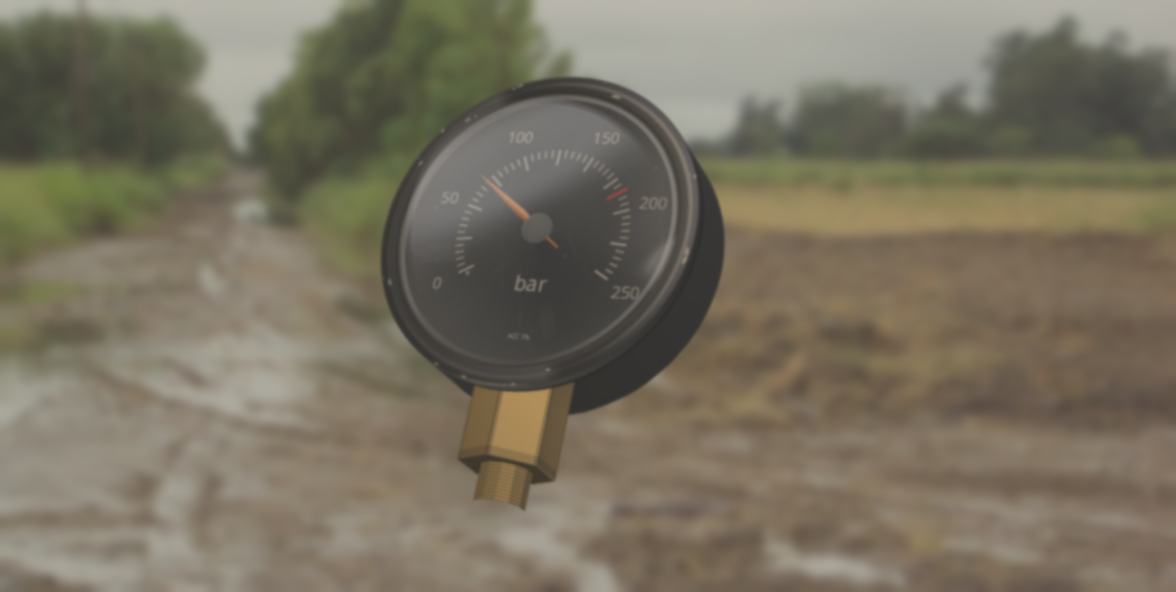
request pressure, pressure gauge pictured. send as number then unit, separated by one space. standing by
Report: 70 bar
